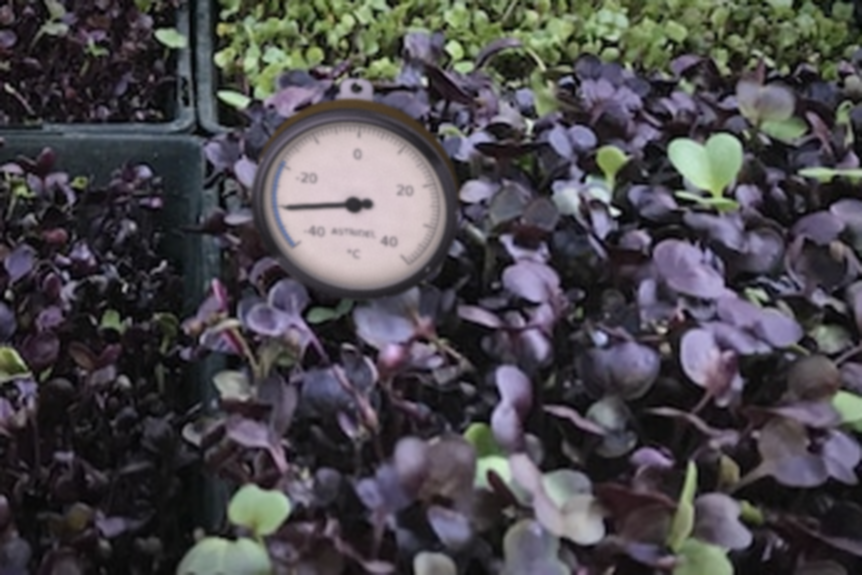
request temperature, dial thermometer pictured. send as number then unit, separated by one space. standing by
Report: -30 °C
